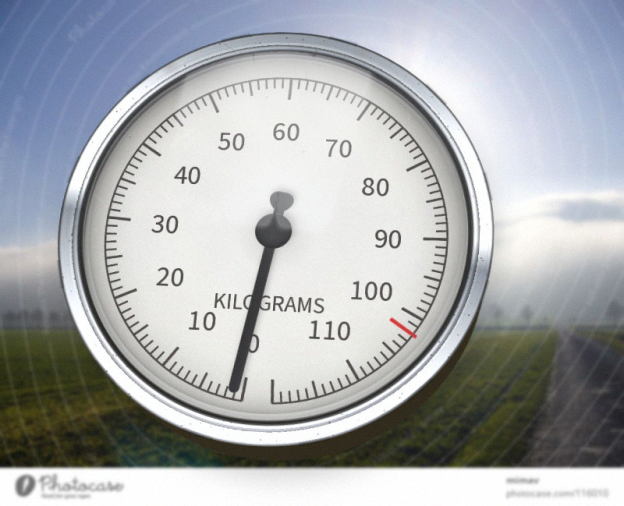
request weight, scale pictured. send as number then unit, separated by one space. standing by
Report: 1 kg
